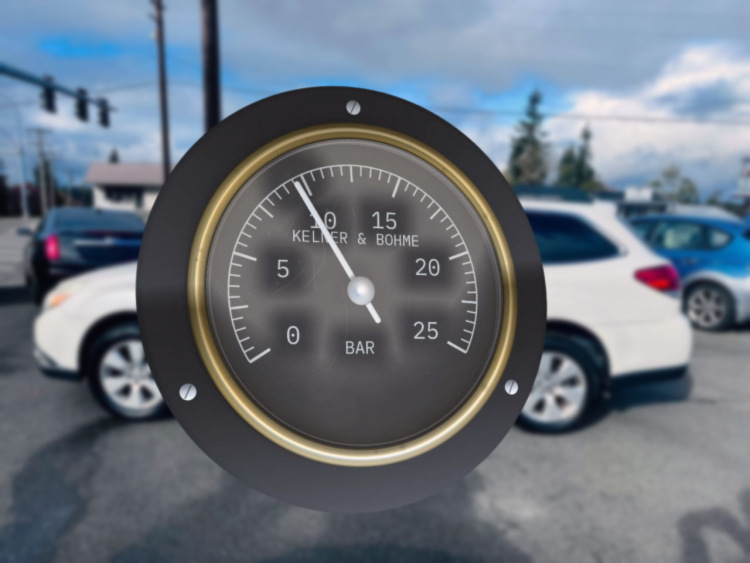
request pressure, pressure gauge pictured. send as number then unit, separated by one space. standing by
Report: 9.5 bar
